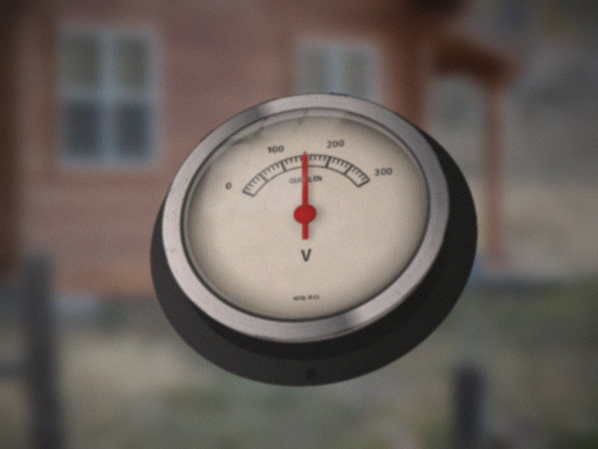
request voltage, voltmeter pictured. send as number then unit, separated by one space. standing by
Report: 150 V
